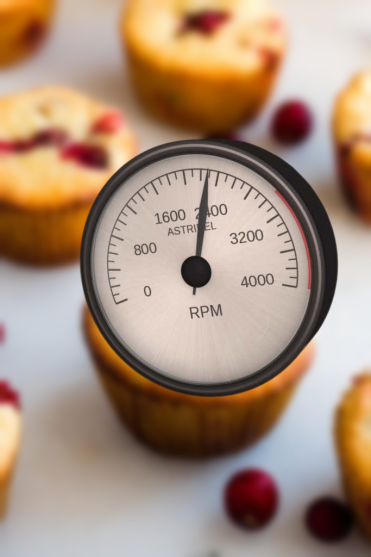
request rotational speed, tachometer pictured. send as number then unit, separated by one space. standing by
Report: 2300 rpm
